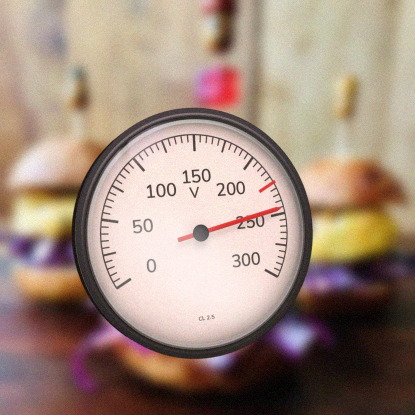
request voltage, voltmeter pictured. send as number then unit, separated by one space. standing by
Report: 245 V
